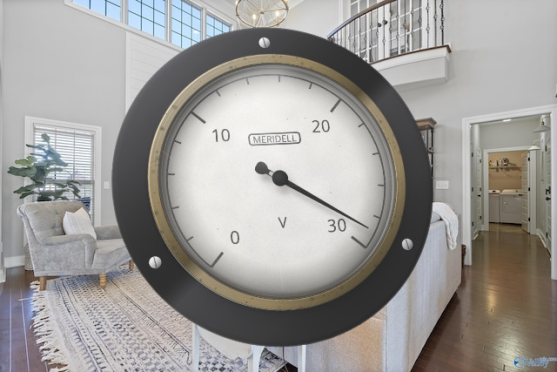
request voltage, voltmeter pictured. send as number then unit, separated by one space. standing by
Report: 29 V
